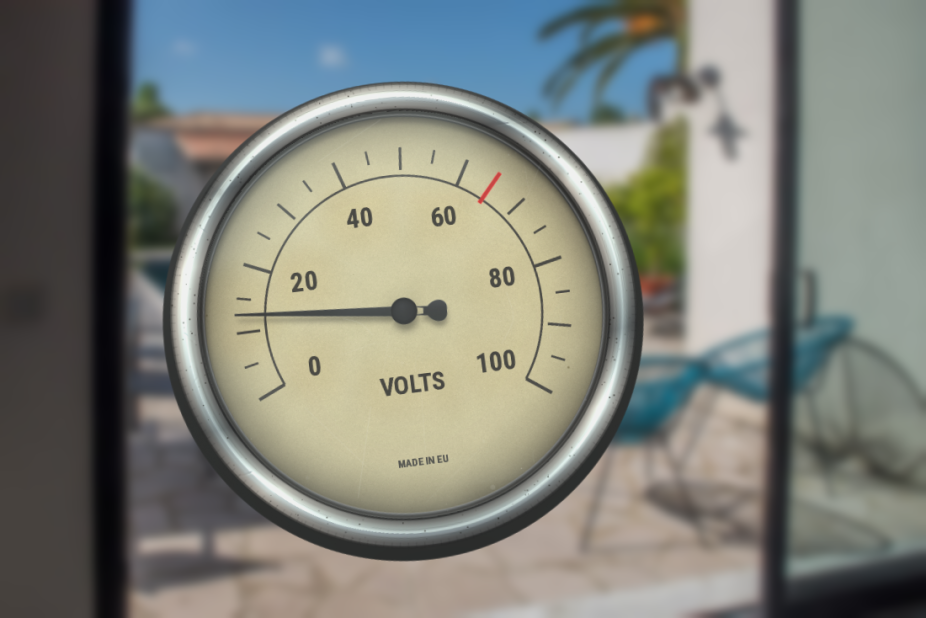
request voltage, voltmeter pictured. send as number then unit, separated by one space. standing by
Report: 12.5 V
